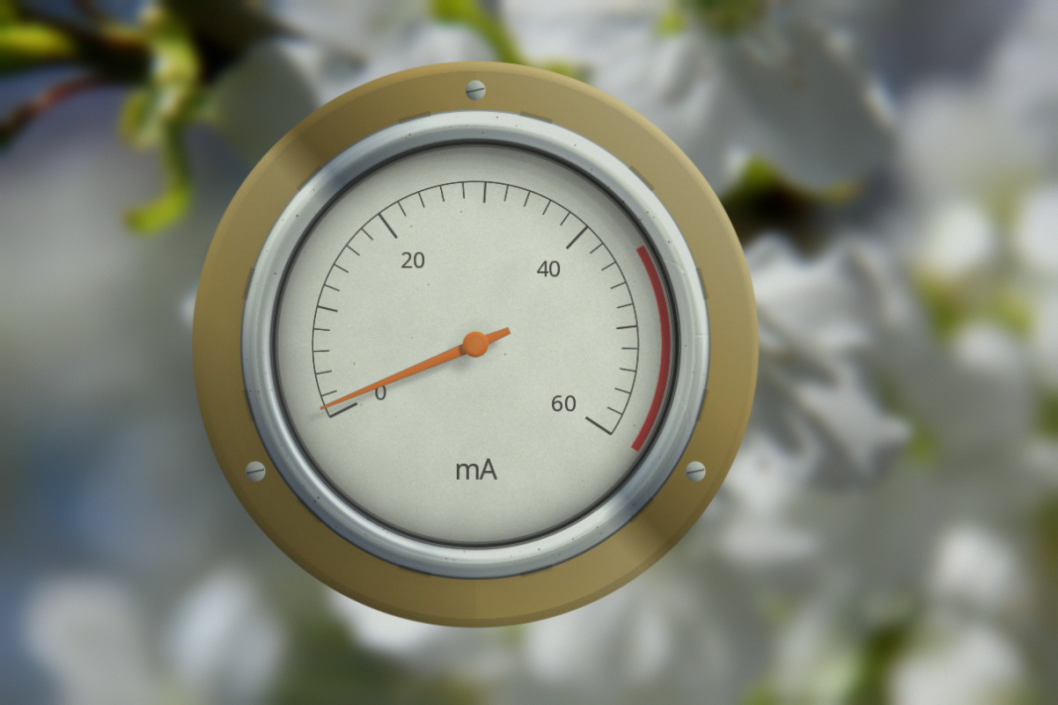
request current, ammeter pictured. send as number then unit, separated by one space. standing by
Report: 1 mA
